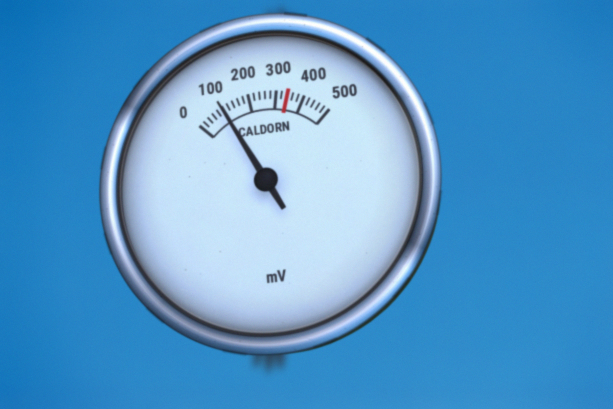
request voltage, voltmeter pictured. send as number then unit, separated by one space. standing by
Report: 100 mV
